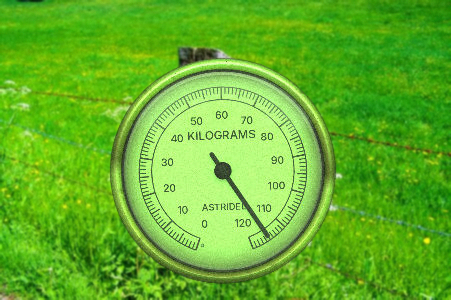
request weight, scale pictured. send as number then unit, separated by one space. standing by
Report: 115 kg
